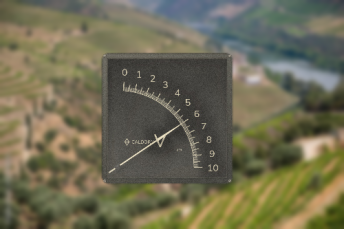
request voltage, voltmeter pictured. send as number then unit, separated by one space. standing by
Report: 6 V
